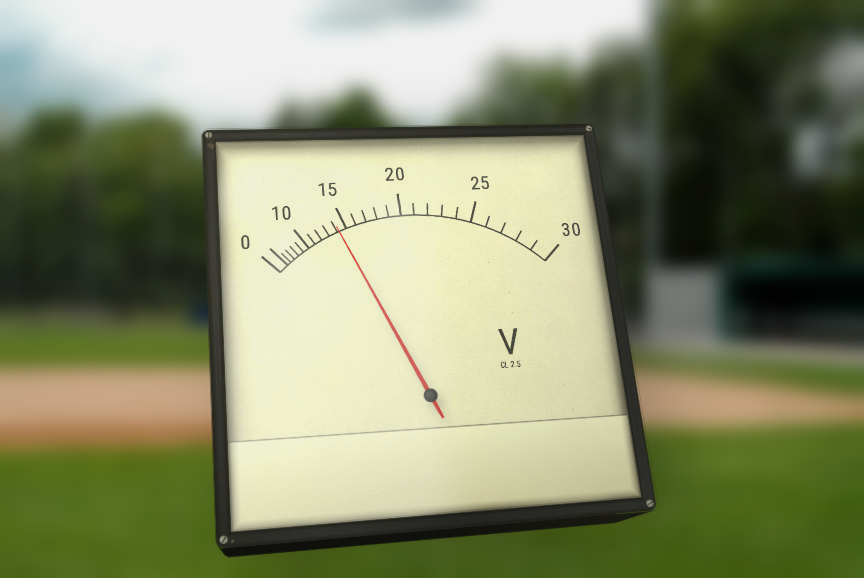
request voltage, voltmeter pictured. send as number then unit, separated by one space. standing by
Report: 14 V
